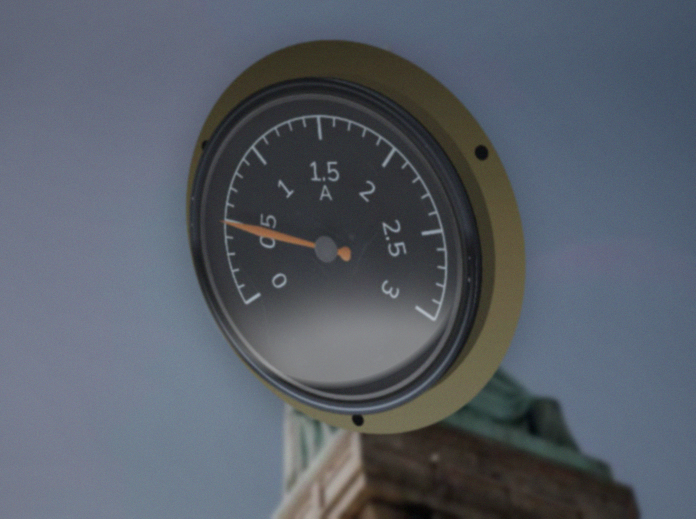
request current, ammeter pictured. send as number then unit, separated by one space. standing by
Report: 0.5 A
